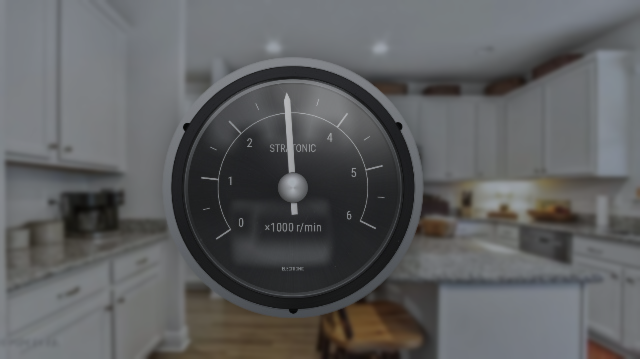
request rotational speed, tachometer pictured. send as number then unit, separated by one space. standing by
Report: 3000 rpm
